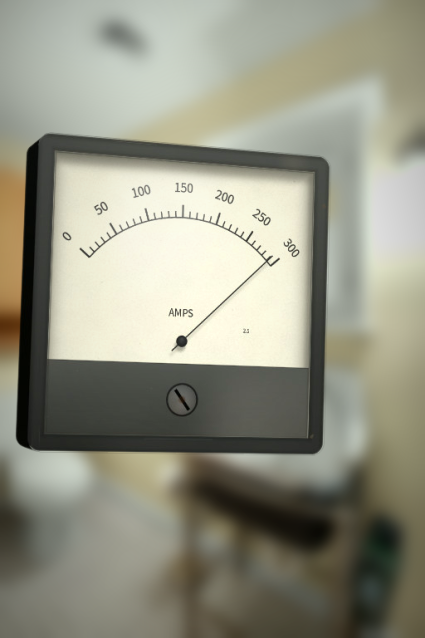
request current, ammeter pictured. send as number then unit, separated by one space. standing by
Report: 290 A
